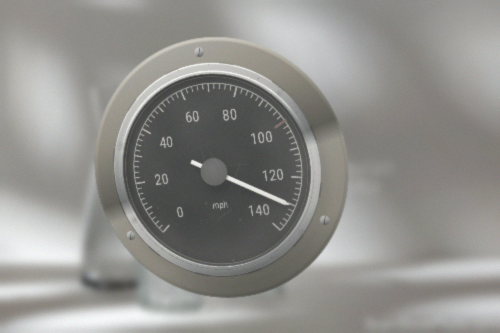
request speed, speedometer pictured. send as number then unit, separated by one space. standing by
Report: 130 mph
